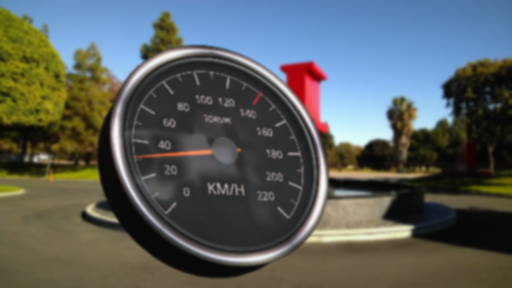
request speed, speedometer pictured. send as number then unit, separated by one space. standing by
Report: 30 km/h
